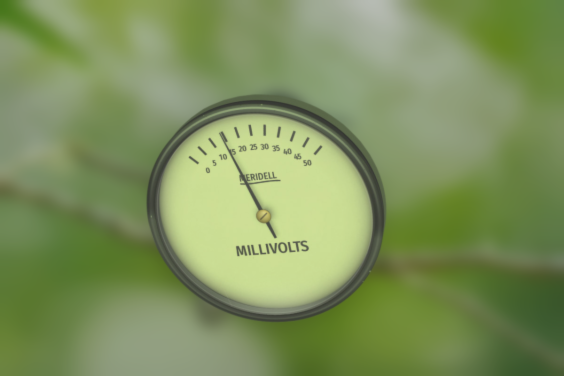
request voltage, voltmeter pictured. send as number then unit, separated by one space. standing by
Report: 15 mV
